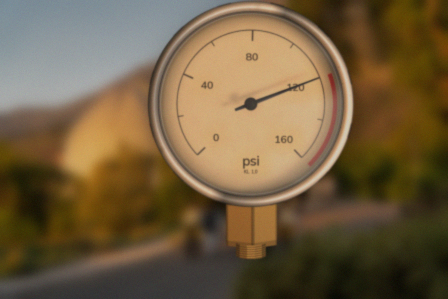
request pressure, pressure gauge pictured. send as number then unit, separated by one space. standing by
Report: 120 psi
